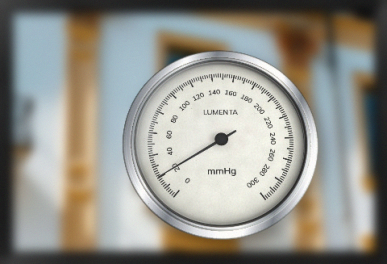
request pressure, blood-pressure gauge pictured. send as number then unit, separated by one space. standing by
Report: 20 mmHg
